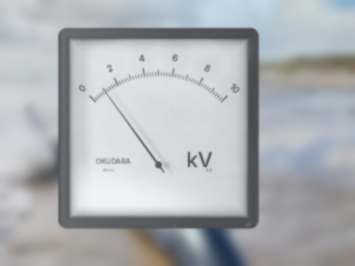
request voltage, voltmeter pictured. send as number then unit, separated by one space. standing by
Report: 1 kV
